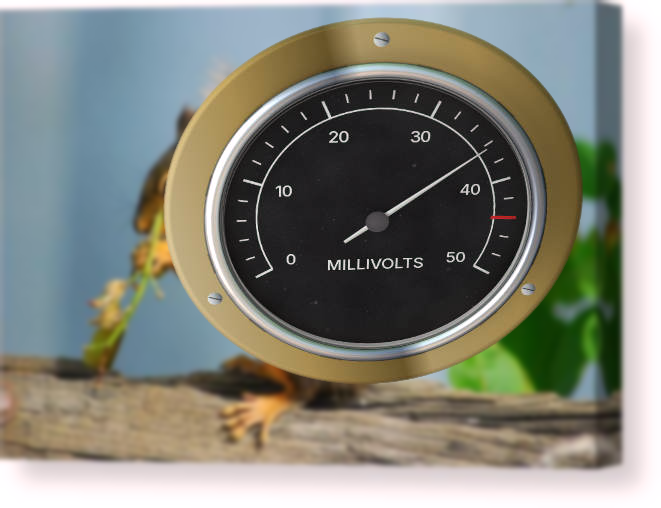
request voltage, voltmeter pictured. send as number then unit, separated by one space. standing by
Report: 36 mV
